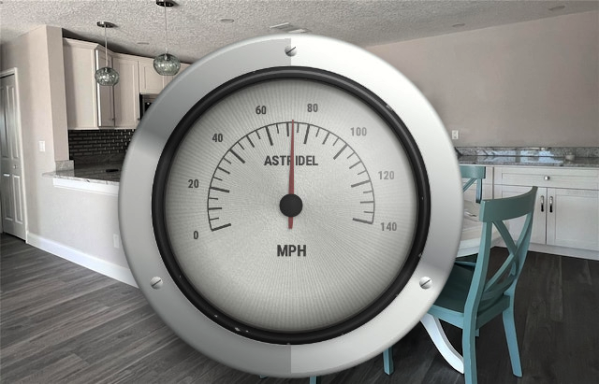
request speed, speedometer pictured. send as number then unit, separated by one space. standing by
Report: 72.5 mph
